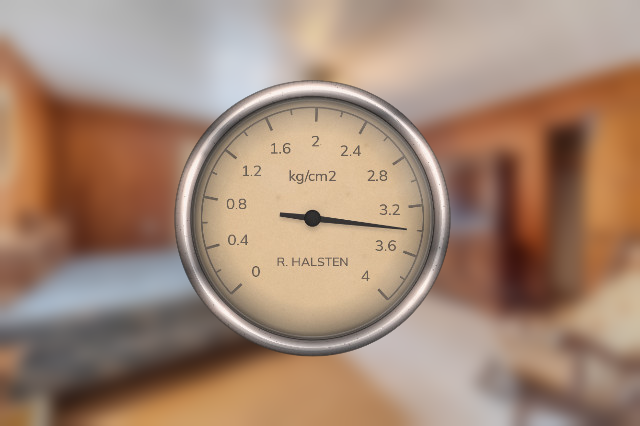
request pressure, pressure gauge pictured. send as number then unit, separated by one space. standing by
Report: 3.4 kg/cm²
